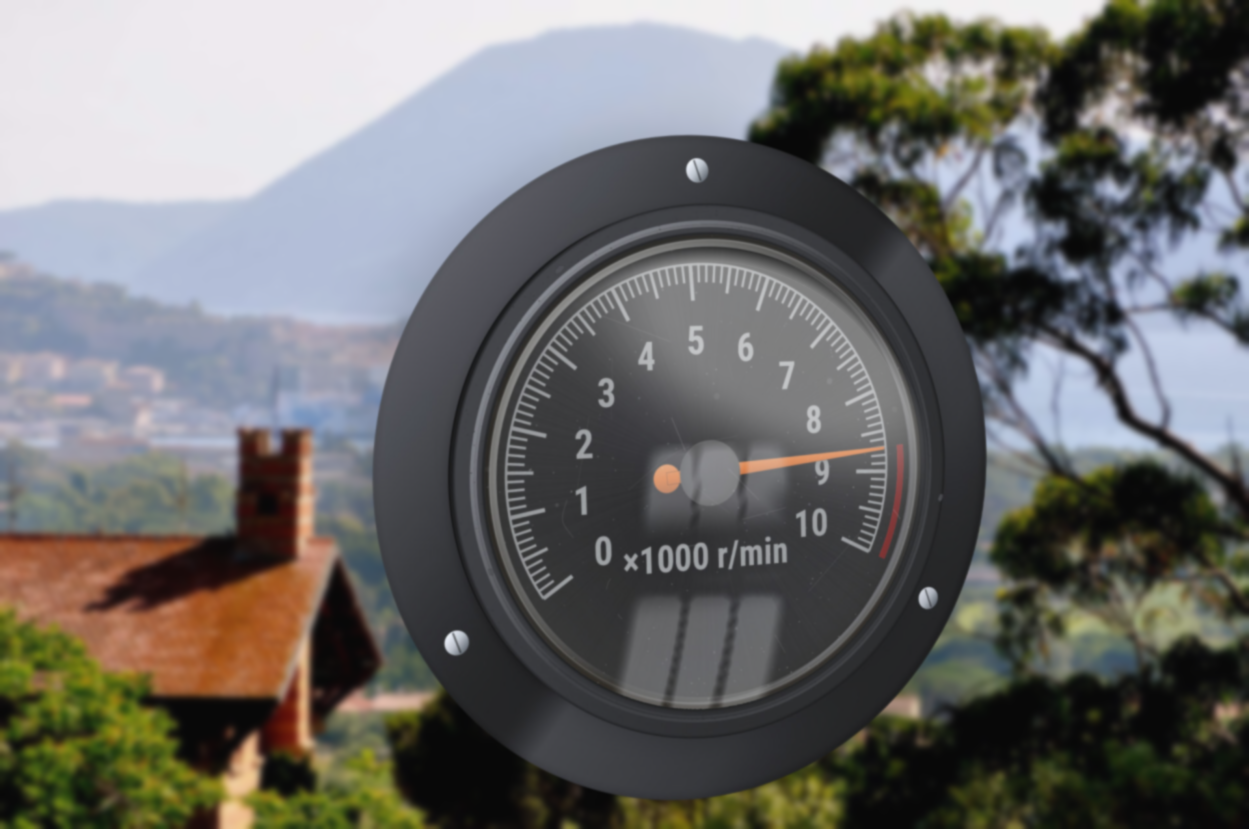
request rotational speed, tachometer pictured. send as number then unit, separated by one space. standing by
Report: 8700 rpm
